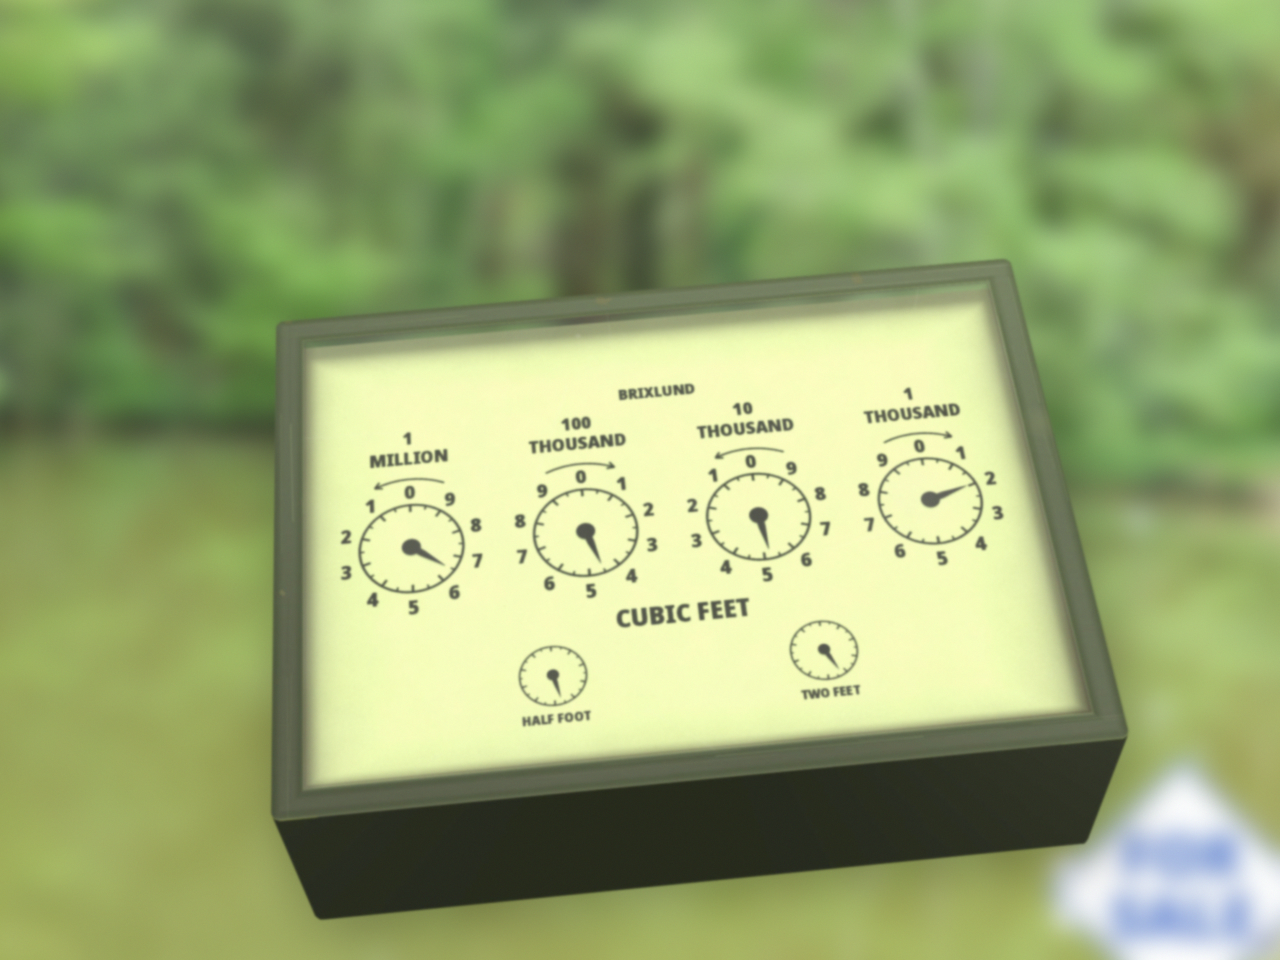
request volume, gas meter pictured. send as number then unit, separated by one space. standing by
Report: 645200 ft³
